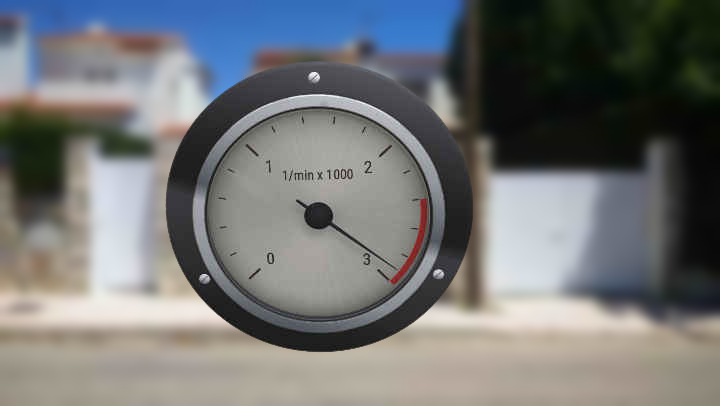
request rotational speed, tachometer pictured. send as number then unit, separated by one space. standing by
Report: 2900 rpm
